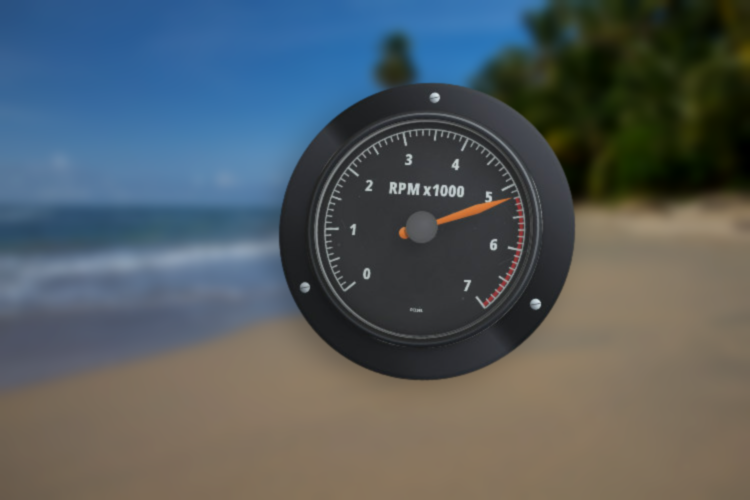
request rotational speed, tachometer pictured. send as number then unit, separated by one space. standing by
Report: 5200 rpm
